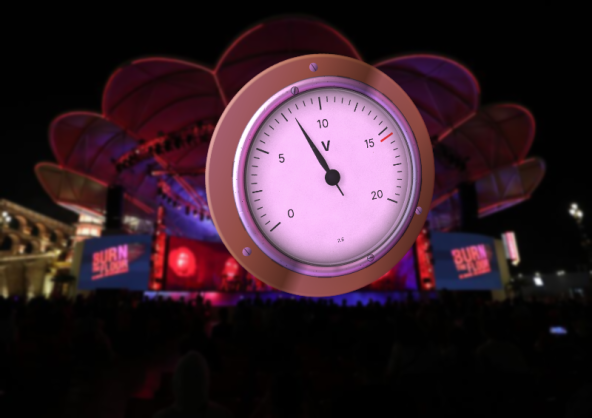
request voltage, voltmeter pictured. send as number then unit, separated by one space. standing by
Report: 8 V
